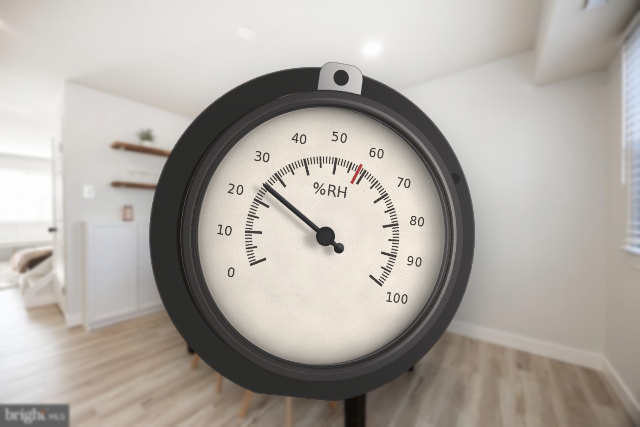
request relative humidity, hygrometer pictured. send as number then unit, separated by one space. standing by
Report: 25 %
